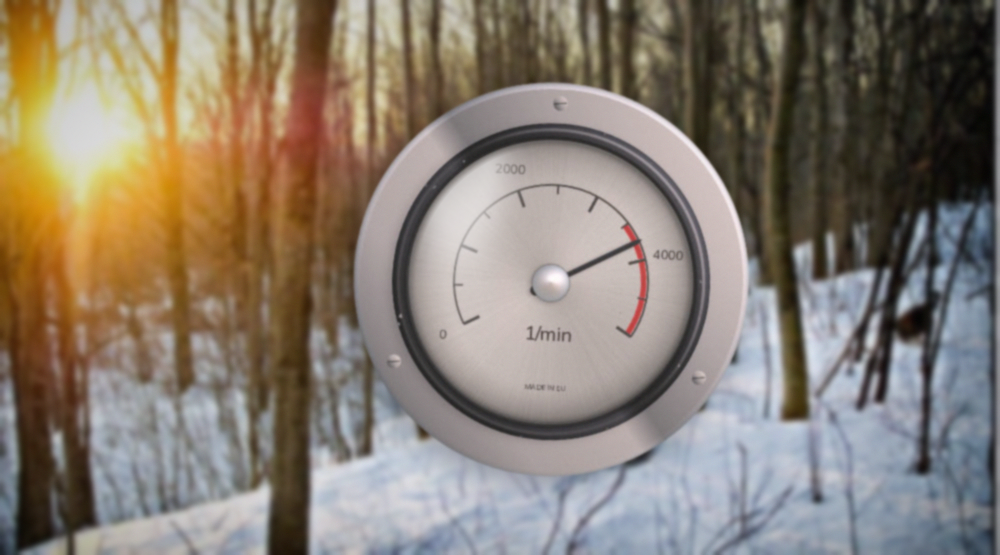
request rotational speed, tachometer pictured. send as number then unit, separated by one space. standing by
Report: 3750 rpm
